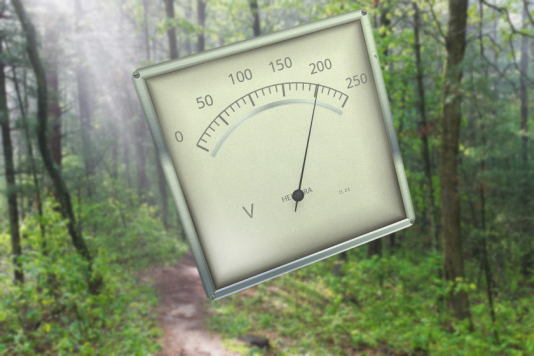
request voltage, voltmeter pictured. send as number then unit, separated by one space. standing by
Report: 200 V
